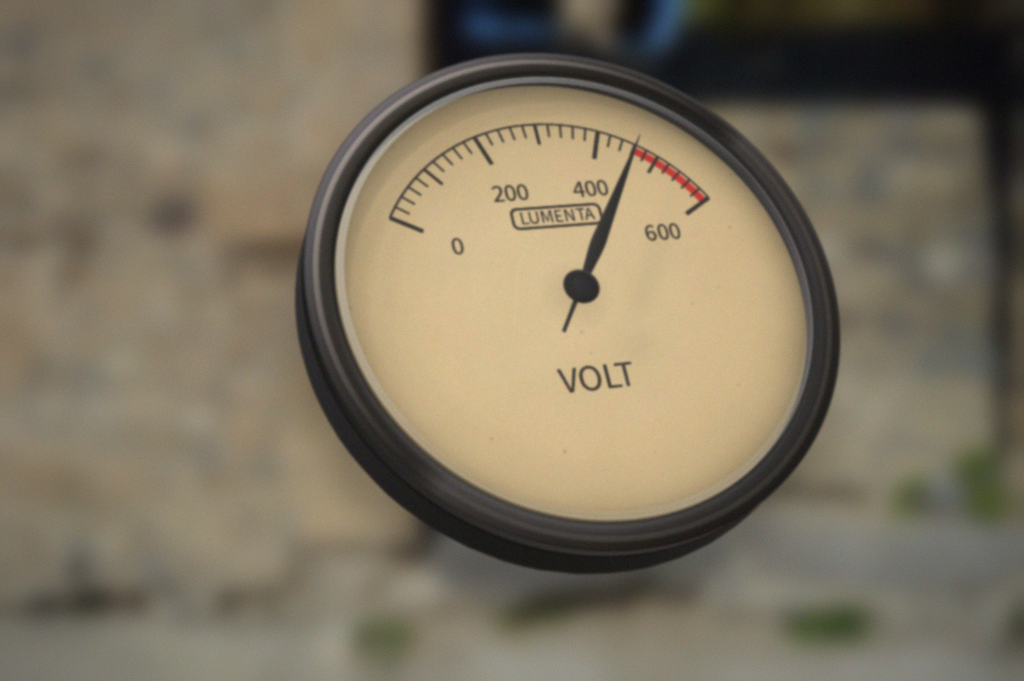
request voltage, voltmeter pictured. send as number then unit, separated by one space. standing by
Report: 460 V
